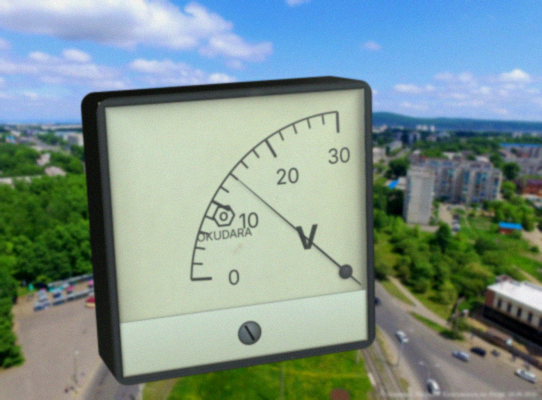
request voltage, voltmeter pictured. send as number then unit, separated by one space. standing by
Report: 14 V
